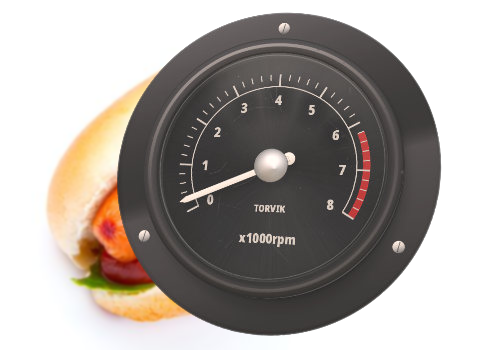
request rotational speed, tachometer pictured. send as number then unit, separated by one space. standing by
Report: 200 rpm
